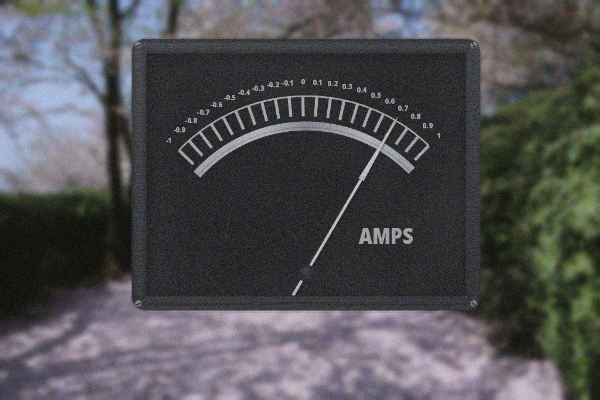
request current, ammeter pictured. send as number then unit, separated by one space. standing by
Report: 0.7 A
